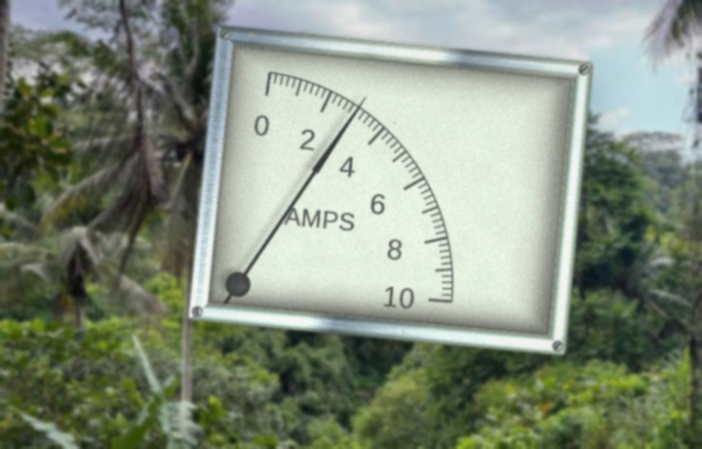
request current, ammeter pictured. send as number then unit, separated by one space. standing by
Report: 3 A
